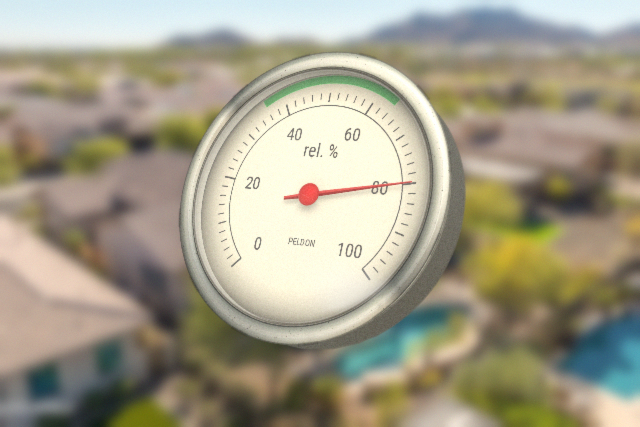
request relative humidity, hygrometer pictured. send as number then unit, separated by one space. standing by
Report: 80 %
